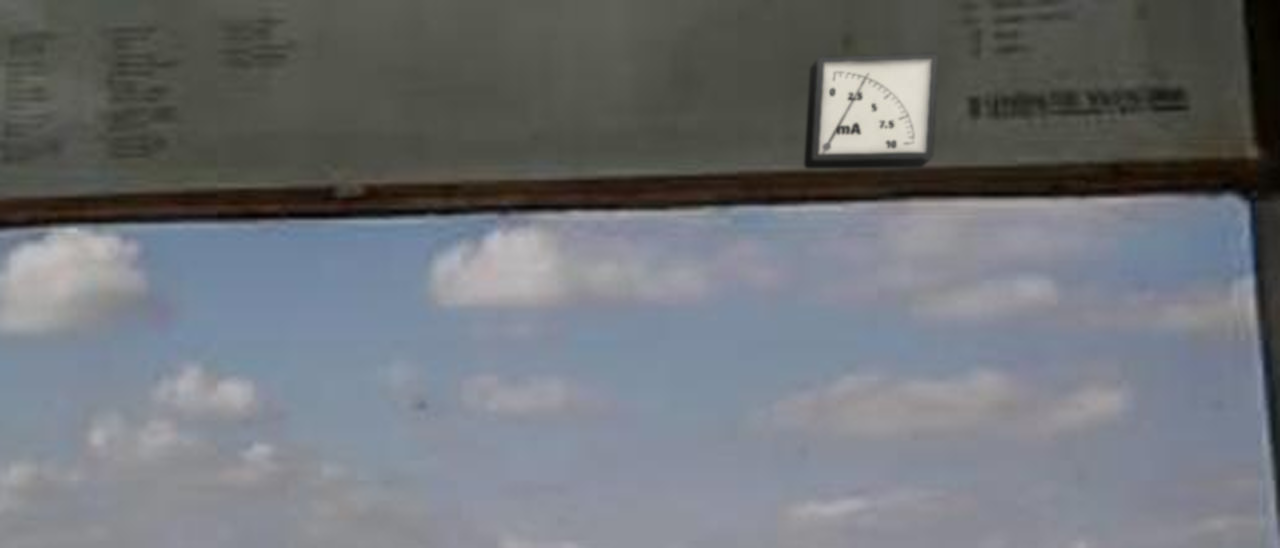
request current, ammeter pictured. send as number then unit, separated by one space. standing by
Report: 2.5 mA
